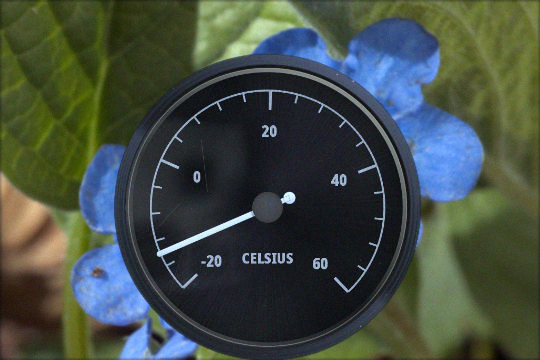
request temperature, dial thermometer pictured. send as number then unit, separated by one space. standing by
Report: -14 °C
